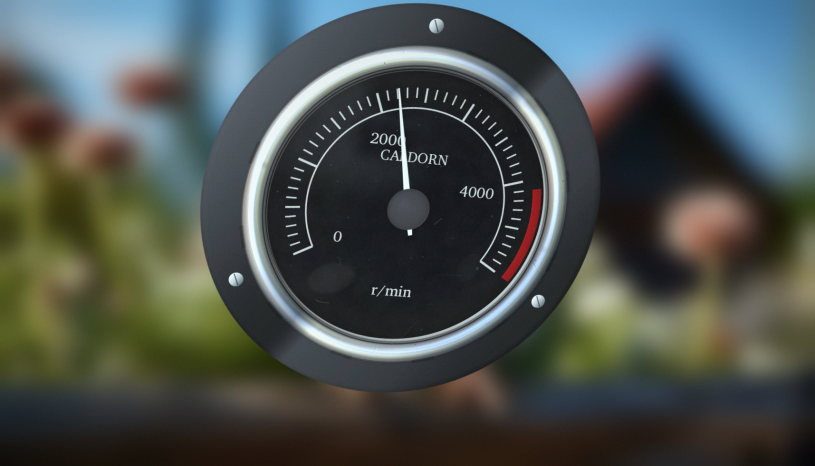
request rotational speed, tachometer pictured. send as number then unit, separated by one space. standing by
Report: 2200 rpm
